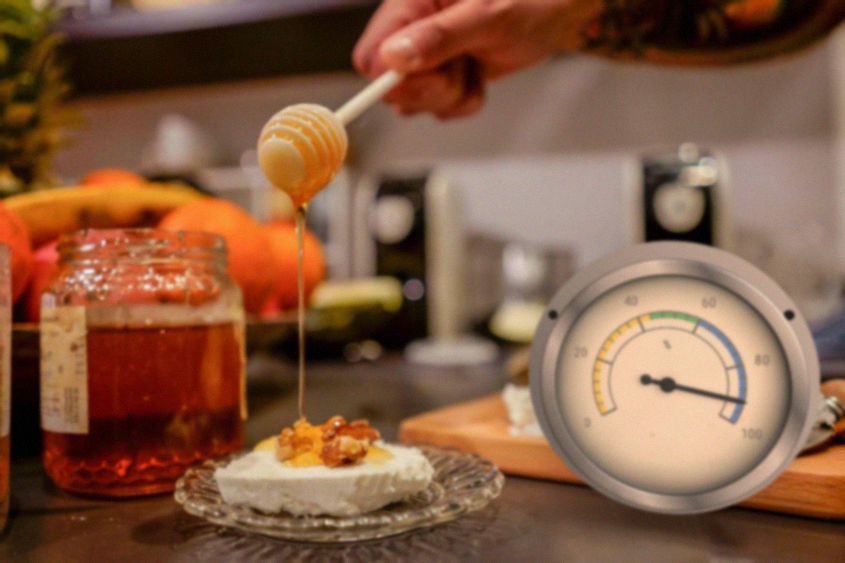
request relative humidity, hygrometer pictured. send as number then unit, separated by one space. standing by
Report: 92 %
